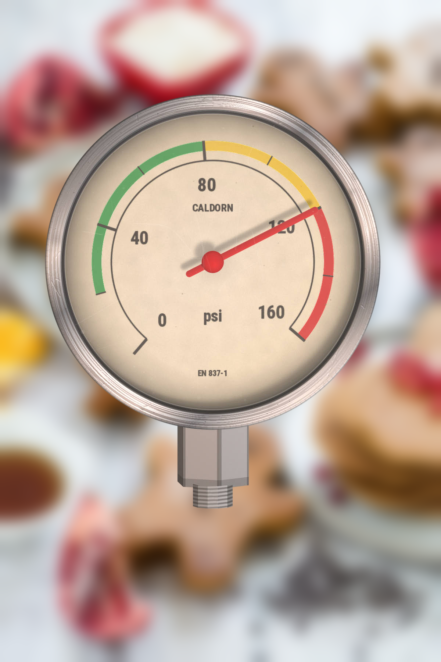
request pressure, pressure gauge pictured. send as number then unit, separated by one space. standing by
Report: 120 psi
